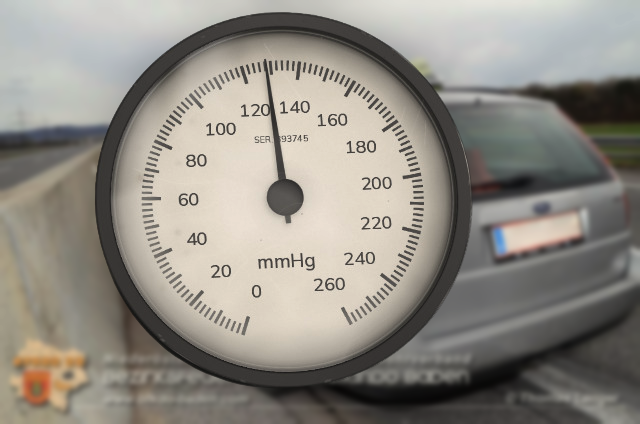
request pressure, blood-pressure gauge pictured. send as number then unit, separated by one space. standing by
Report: 128 mmHg
